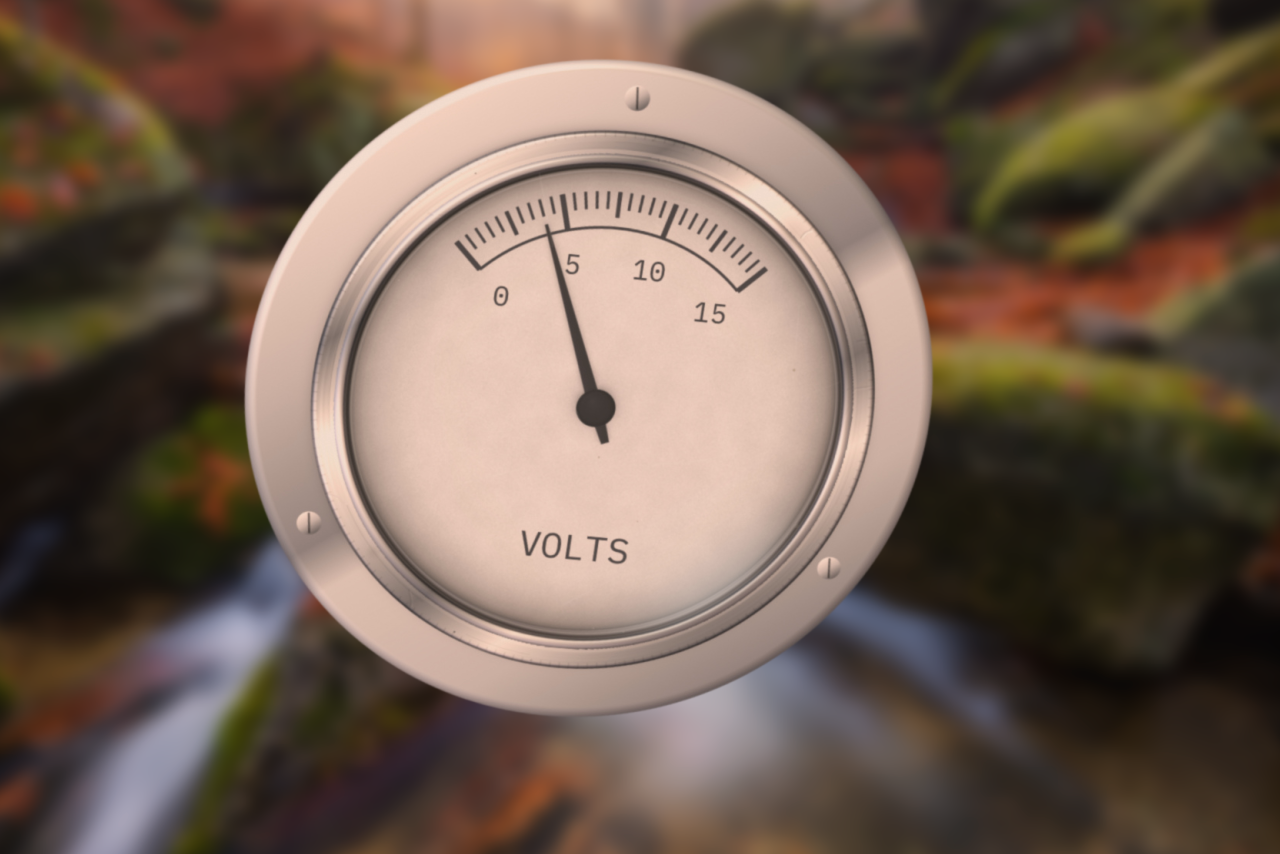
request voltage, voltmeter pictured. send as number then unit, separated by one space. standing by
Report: 4 V
